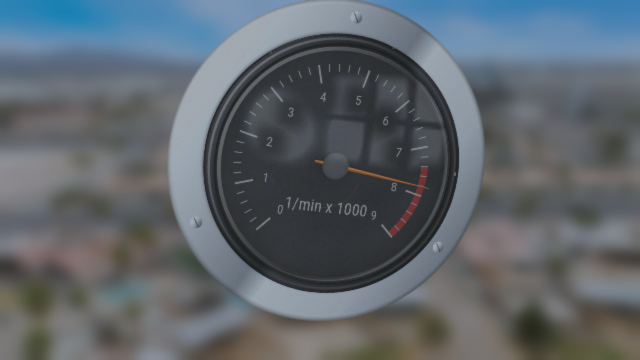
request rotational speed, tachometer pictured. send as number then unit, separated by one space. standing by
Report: 7800 rpm
